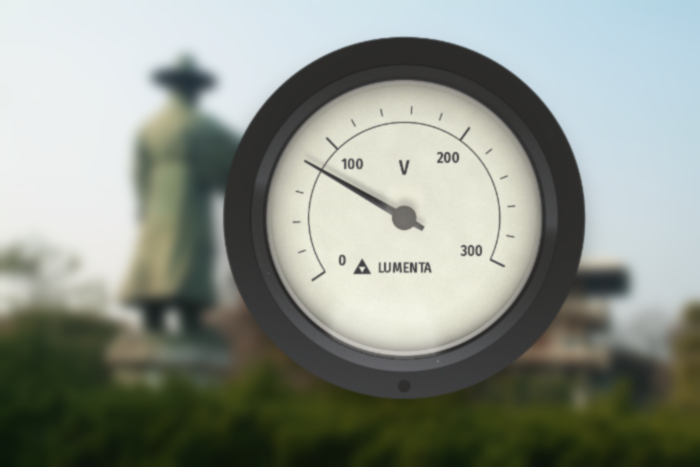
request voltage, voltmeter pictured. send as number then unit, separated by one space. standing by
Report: 80 V
